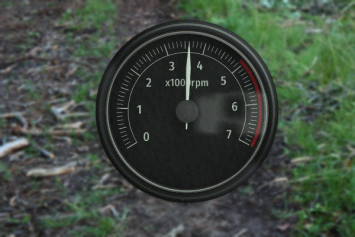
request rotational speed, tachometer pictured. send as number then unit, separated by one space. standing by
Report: 3600 rpm
